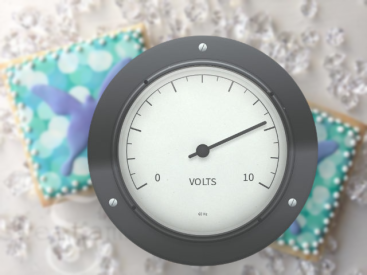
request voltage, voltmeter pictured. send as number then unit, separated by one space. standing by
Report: 7.75 V
